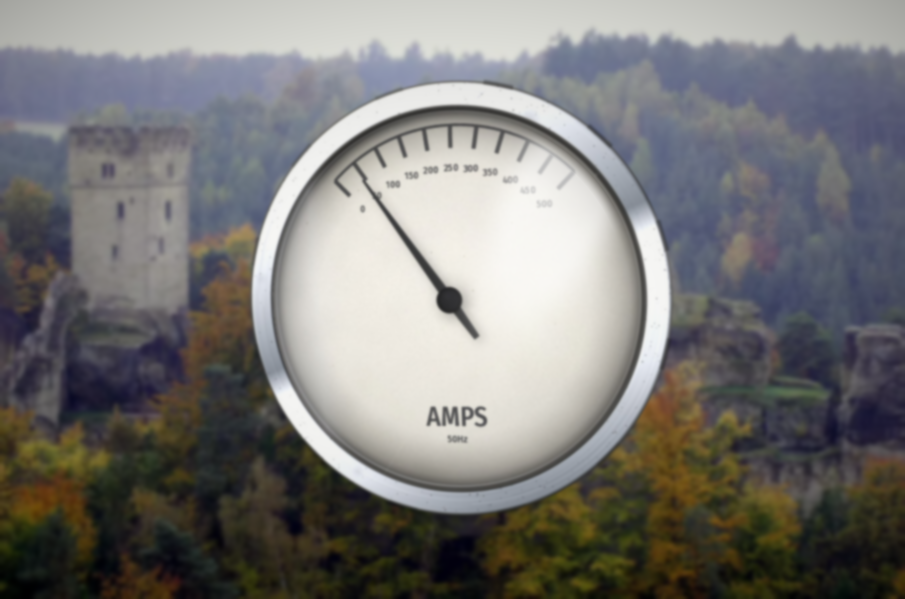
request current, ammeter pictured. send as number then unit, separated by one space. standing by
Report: 50 A
